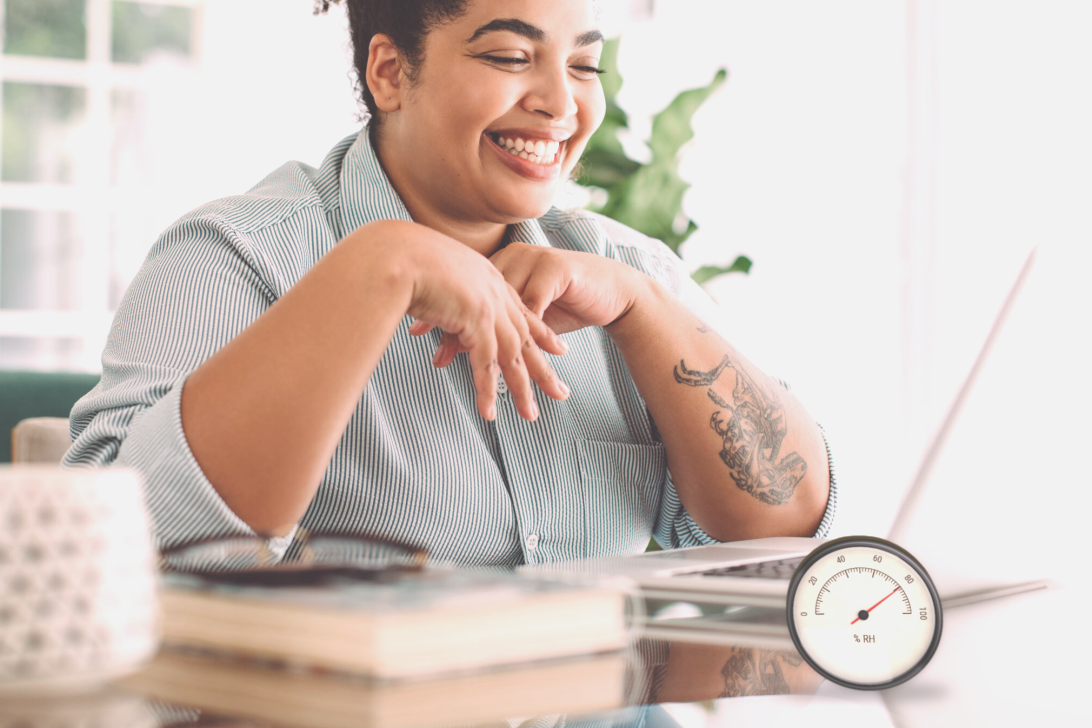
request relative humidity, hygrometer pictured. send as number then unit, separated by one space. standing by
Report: 80 %
